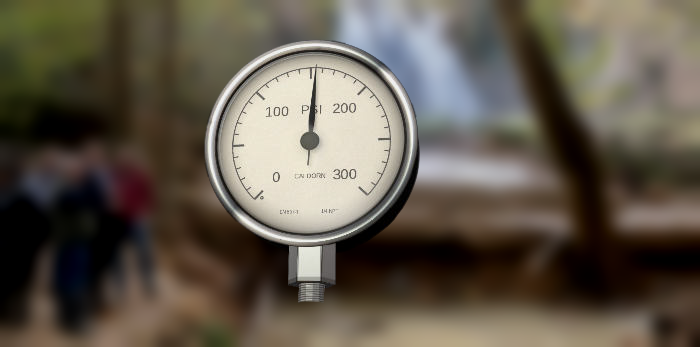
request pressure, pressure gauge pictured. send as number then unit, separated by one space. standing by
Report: 155 psi
